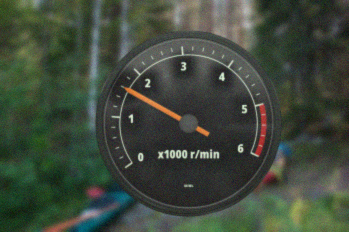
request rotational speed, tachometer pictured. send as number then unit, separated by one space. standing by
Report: 1600 rpm
